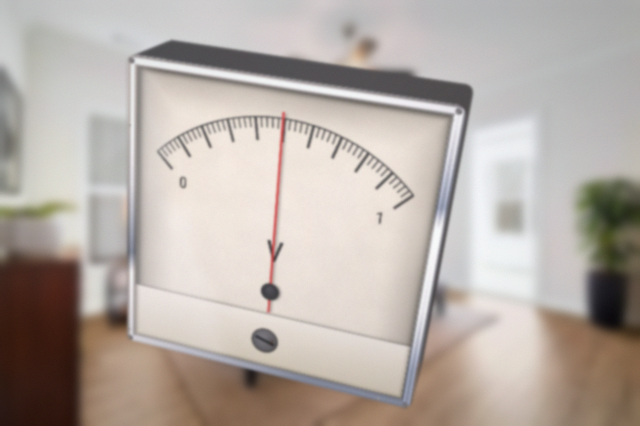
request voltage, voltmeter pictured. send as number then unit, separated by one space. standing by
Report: 0.5 V
